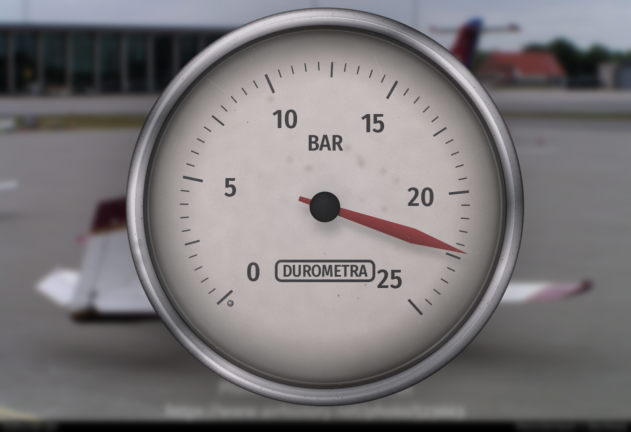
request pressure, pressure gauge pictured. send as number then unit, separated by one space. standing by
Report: 22.25 bar
